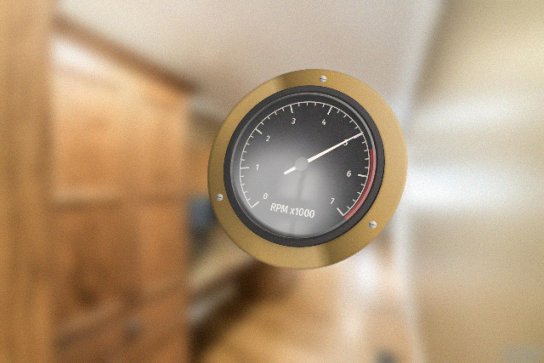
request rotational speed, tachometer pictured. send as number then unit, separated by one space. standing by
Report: 5000 rpm
